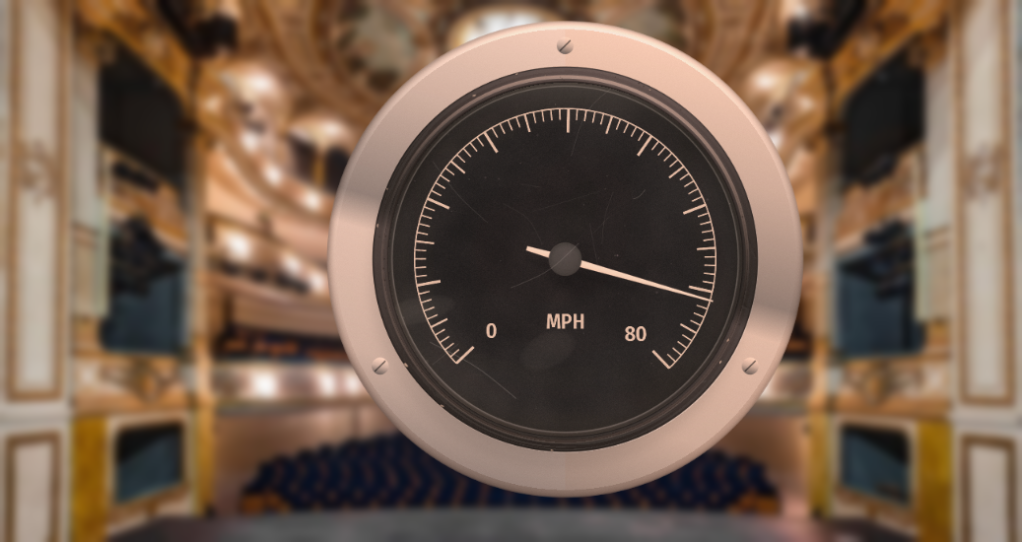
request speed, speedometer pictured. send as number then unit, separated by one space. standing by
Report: 71 mph
